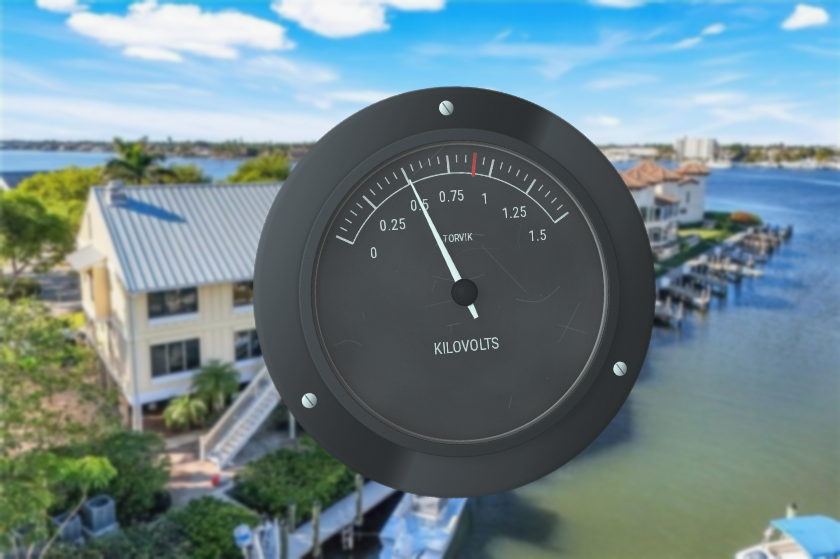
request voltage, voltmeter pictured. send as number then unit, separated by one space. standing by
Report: 0.5 kV
